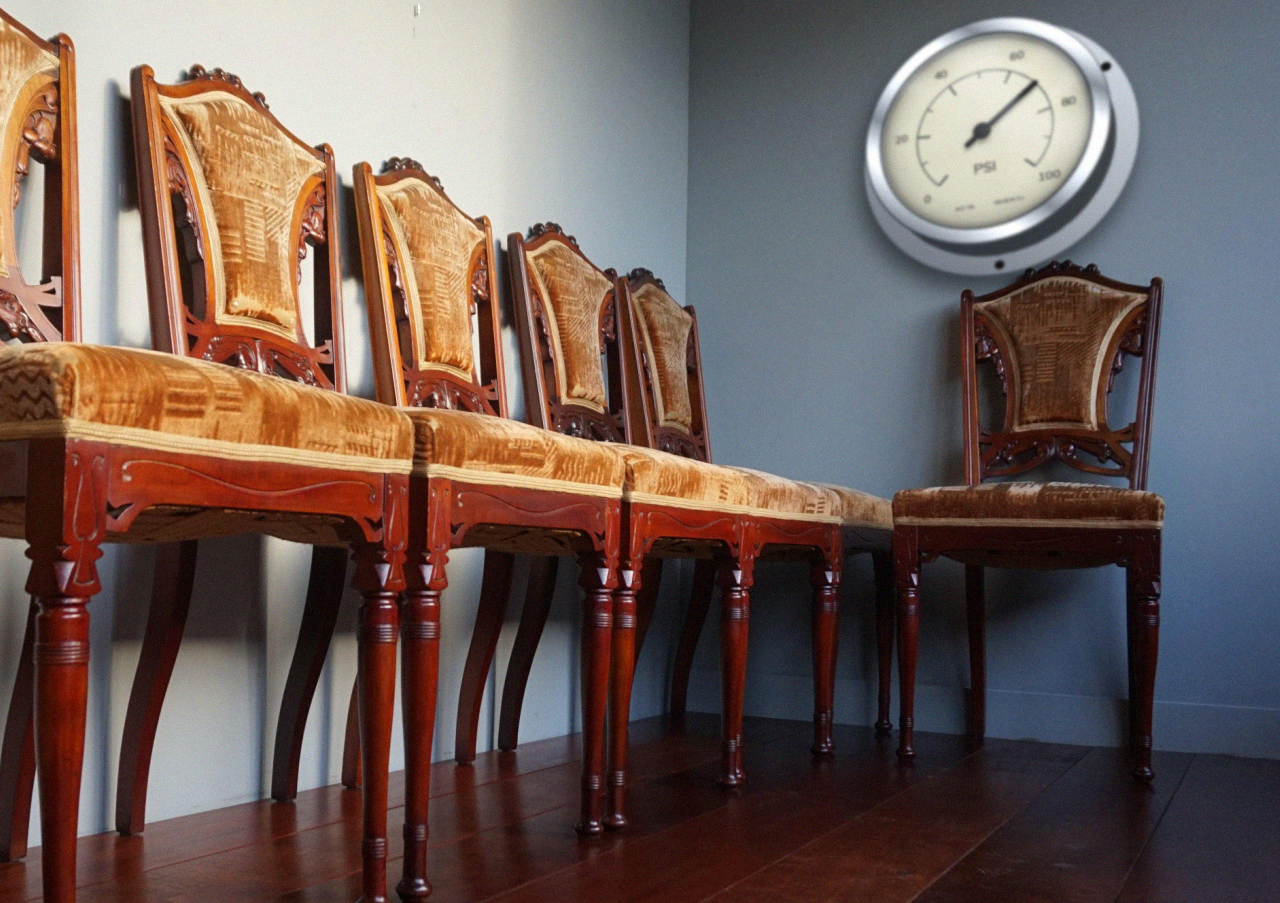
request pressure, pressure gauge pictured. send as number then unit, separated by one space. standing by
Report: 70 psi
